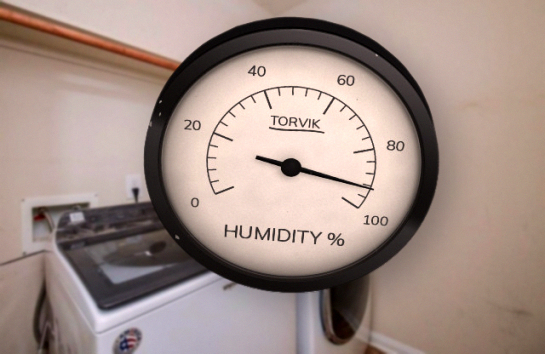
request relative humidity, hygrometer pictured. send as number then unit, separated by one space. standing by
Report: 92 %
